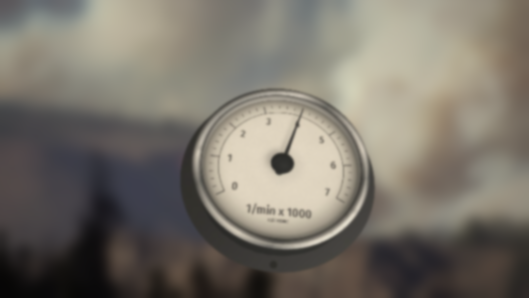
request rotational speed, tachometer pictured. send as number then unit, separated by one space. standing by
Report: 4000 rpm
